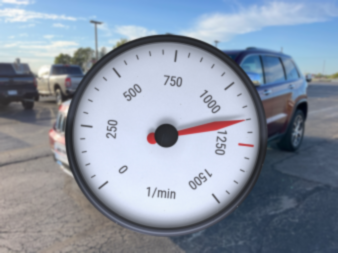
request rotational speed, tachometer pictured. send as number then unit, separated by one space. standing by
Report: 1150 rpm
